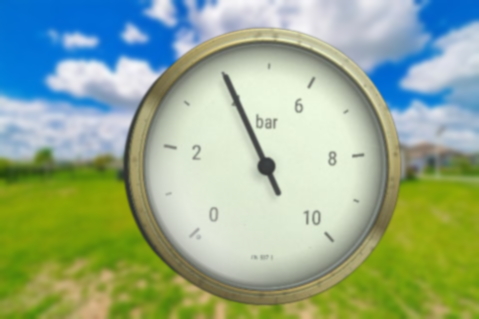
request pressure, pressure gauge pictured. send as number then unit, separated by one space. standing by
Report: 4 bar
